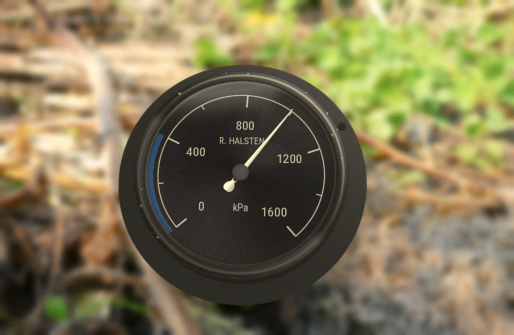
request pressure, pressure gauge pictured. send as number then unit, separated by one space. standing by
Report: 1000 kPa
